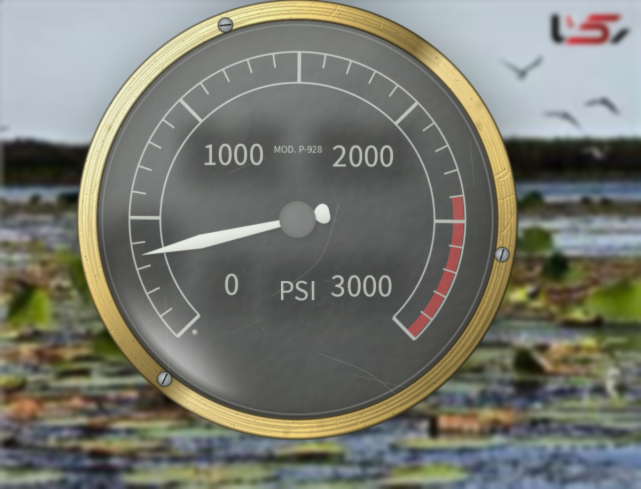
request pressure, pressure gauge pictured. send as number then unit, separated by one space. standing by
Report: 350 psi
